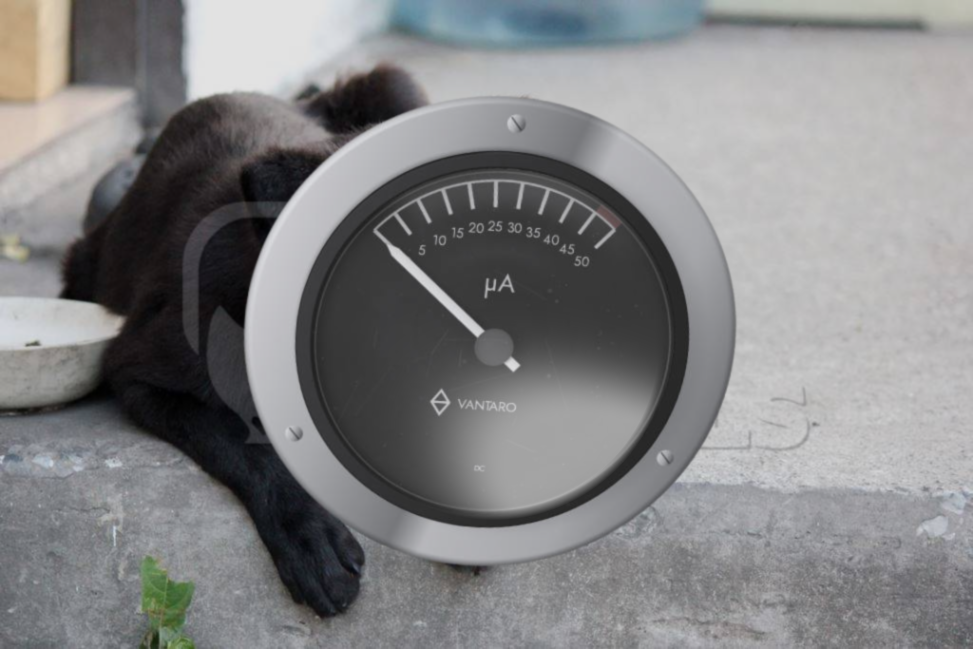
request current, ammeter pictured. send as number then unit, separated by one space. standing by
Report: 0 µA
